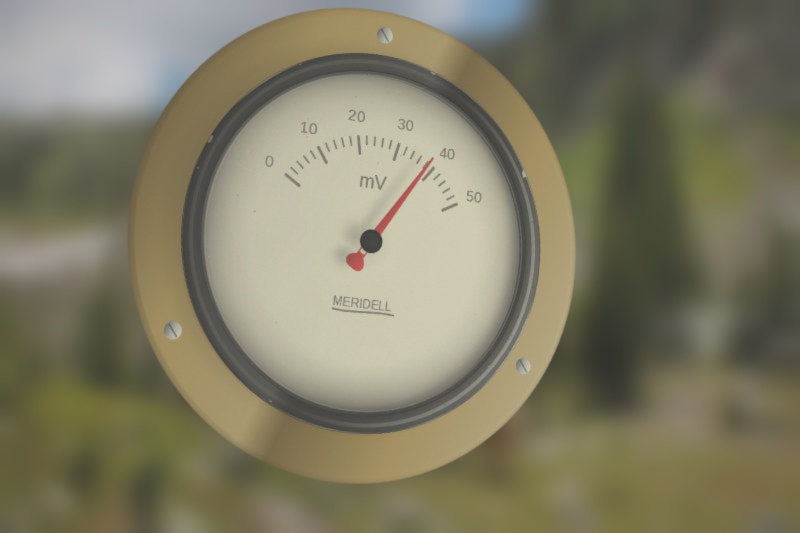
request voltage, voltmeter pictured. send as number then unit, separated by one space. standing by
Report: 38 mV
